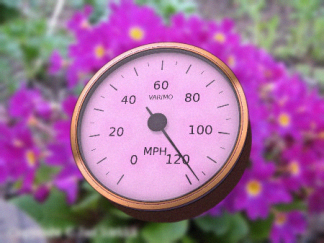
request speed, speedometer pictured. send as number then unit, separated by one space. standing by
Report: 117.5 mph
